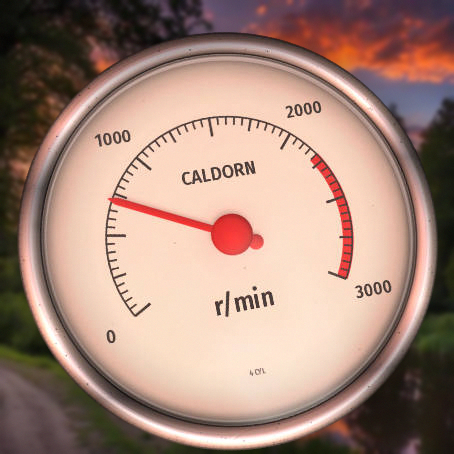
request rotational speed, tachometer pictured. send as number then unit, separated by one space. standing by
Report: 700 rpm
